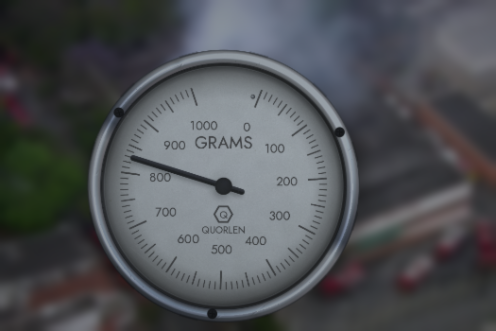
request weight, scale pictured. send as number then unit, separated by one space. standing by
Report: 830 g
